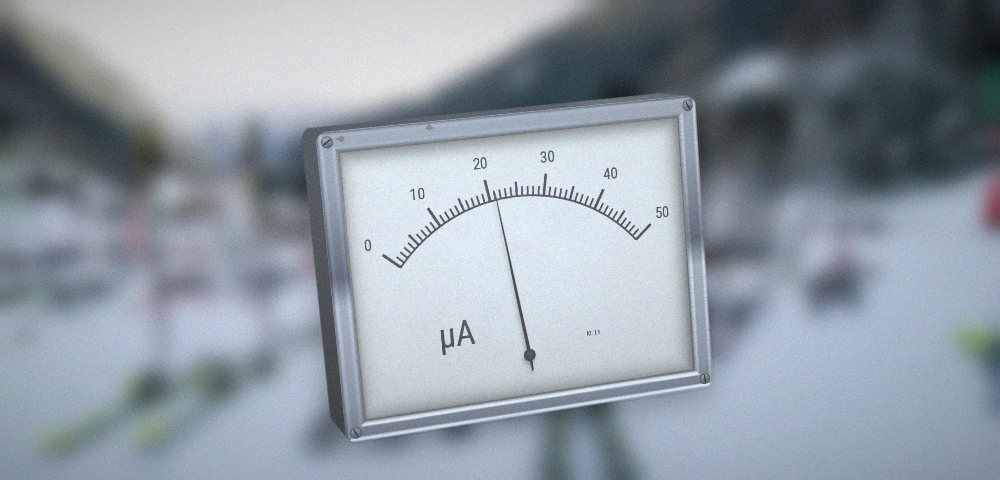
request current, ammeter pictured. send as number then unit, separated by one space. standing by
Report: 21 µA
